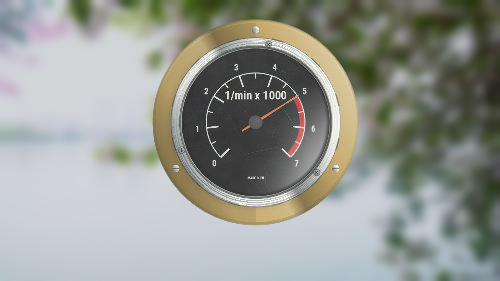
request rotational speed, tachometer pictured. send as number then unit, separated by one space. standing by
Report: 5000 rpm
